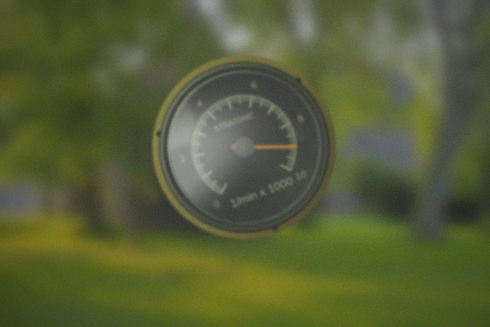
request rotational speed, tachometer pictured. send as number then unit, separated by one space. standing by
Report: 9000 rpm
